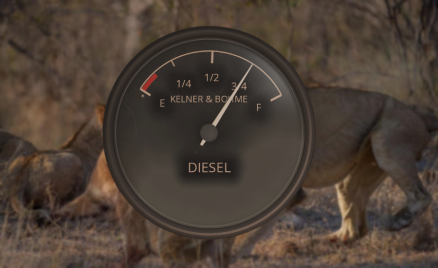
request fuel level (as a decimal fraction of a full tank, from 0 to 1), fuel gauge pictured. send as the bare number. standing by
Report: 0.75
